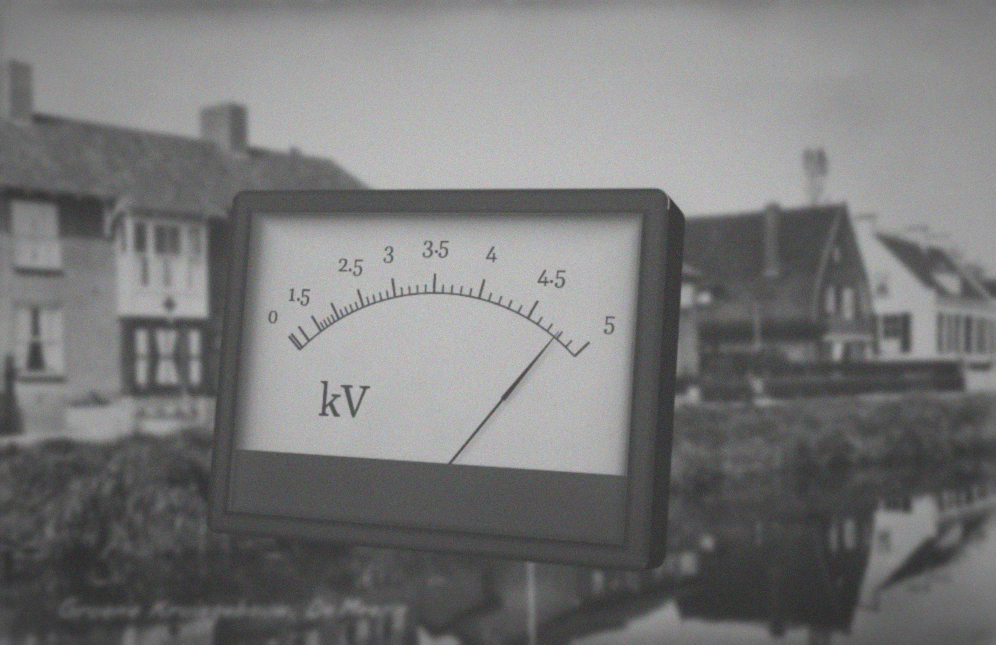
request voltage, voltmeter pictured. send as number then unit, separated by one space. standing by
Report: 4.8 kV
